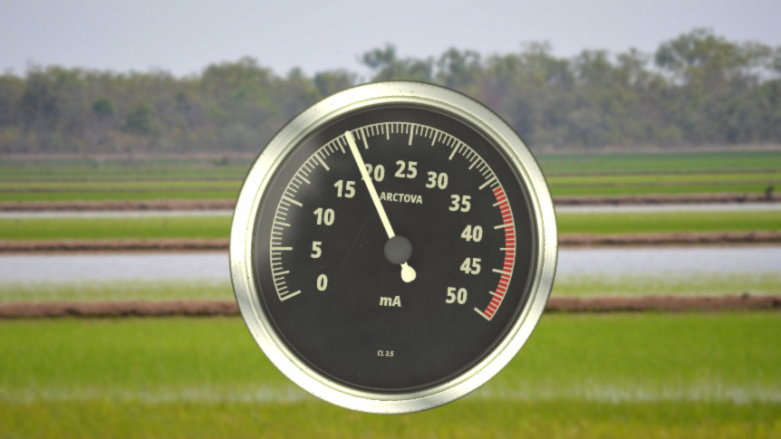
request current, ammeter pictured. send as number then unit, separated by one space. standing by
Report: 18.5 mA
